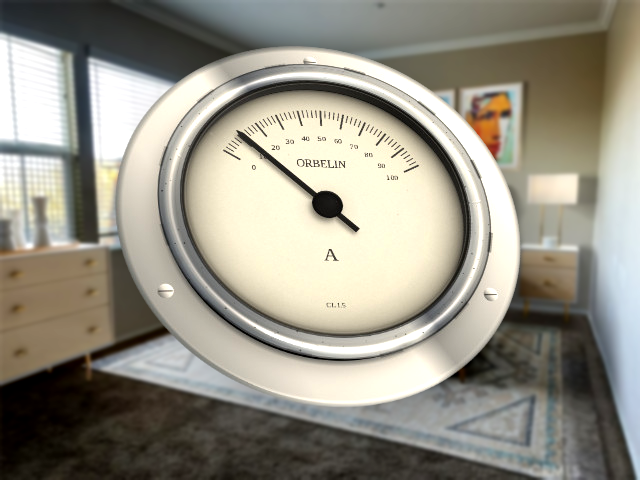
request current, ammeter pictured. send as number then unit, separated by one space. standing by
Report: 10 A
